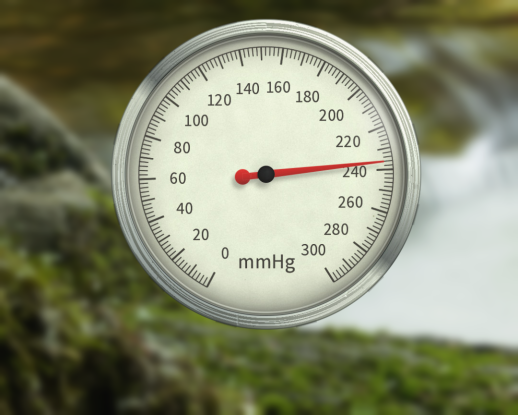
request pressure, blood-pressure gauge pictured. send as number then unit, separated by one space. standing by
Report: 236 mmHg
